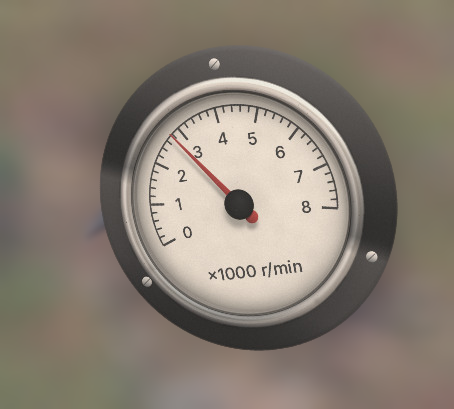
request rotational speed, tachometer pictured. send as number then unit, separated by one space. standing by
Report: 2800 rpm
